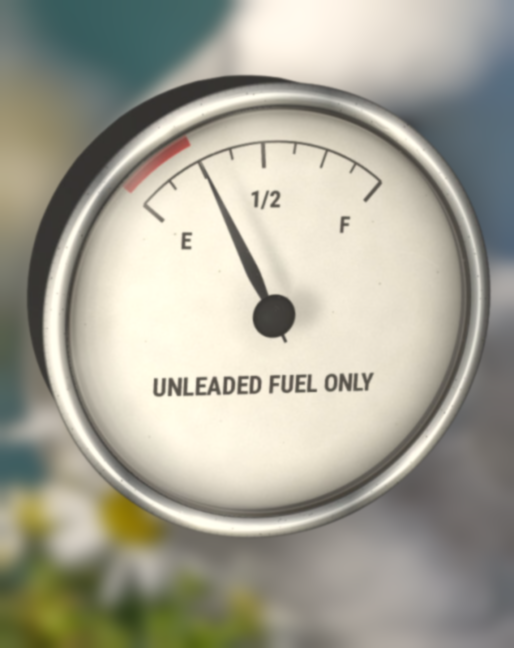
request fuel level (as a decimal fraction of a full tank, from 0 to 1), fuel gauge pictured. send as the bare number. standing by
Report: 0.25
